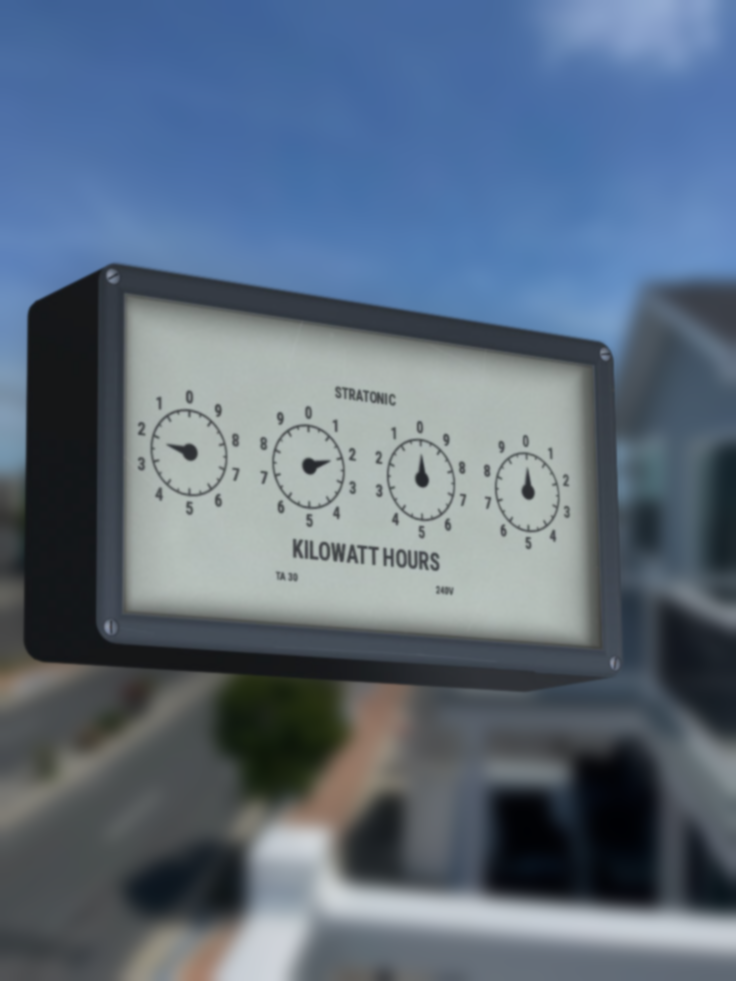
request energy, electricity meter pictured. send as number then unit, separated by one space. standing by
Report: 2200 kWh
